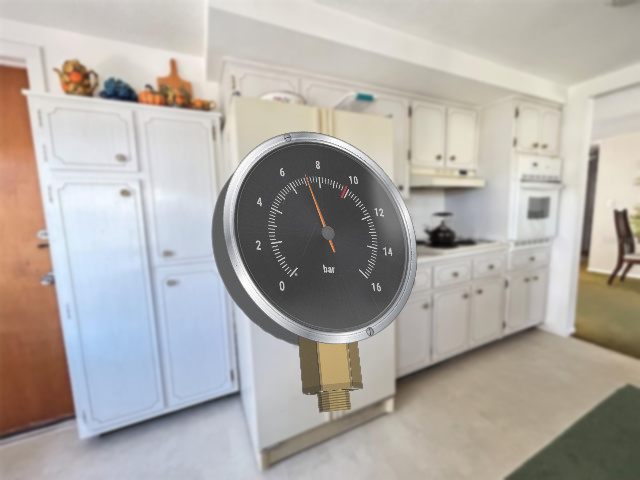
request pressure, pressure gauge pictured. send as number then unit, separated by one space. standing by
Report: 7 bar
